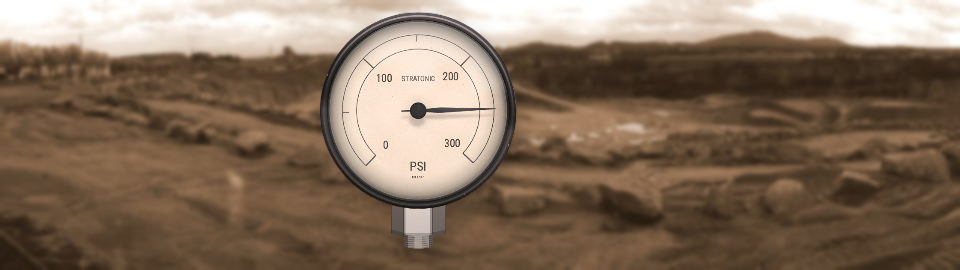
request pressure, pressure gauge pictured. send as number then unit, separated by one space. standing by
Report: 250 psi
